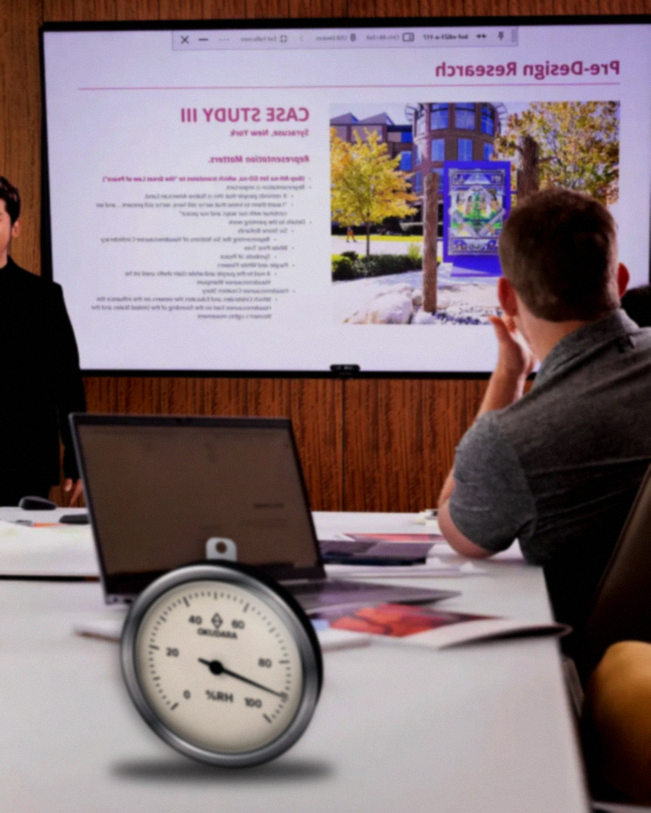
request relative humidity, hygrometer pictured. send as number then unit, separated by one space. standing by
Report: 90 %
